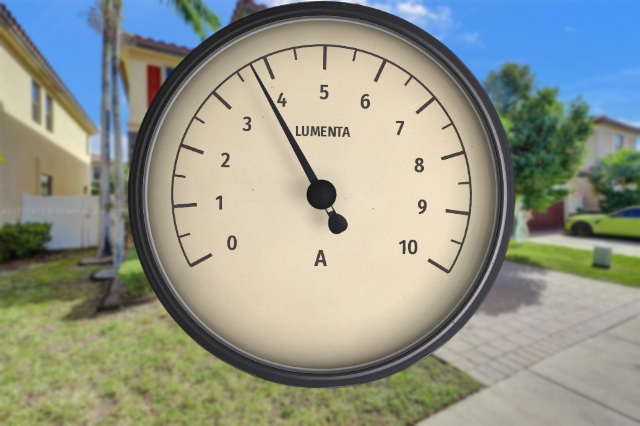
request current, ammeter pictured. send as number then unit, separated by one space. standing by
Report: 3.75 A
